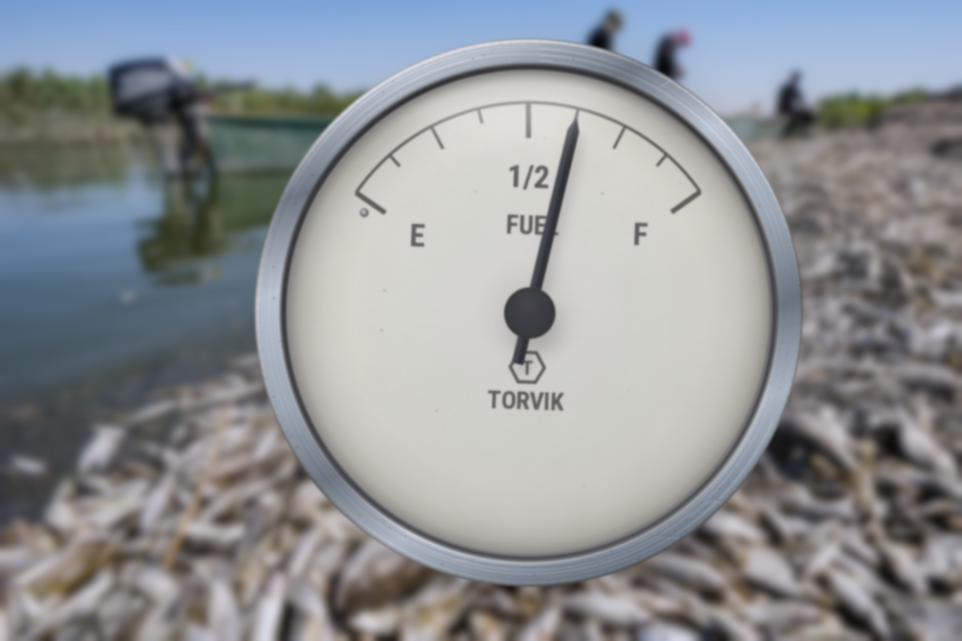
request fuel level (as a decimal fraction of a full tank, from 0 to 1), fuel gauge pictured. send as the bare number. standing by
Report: 0.625
